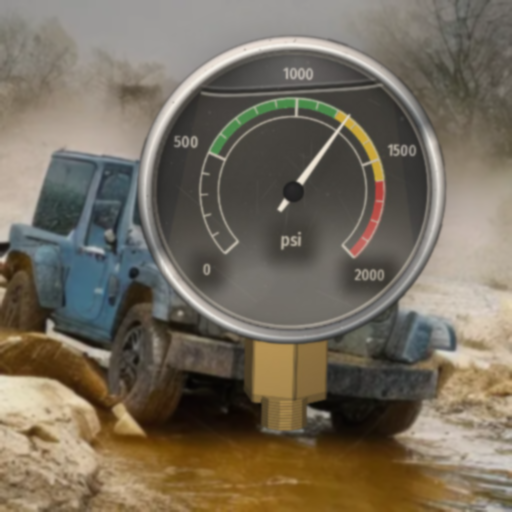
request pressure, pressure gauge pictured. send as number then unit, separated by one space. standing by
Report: 1250 psi
